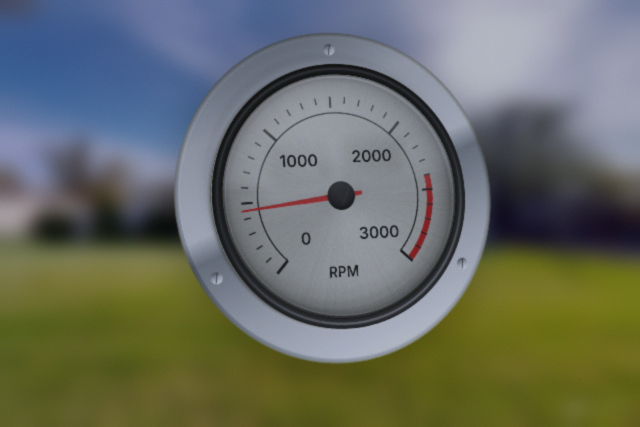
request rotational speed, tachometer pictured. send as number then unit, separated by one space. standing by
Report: 450 rpm
